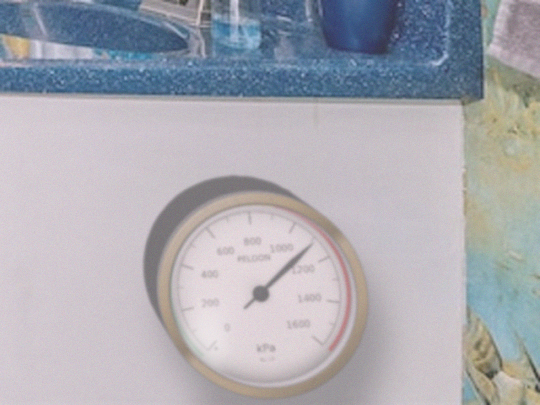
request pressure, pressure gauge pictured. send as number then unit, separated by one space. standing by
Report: 1100 kPa
